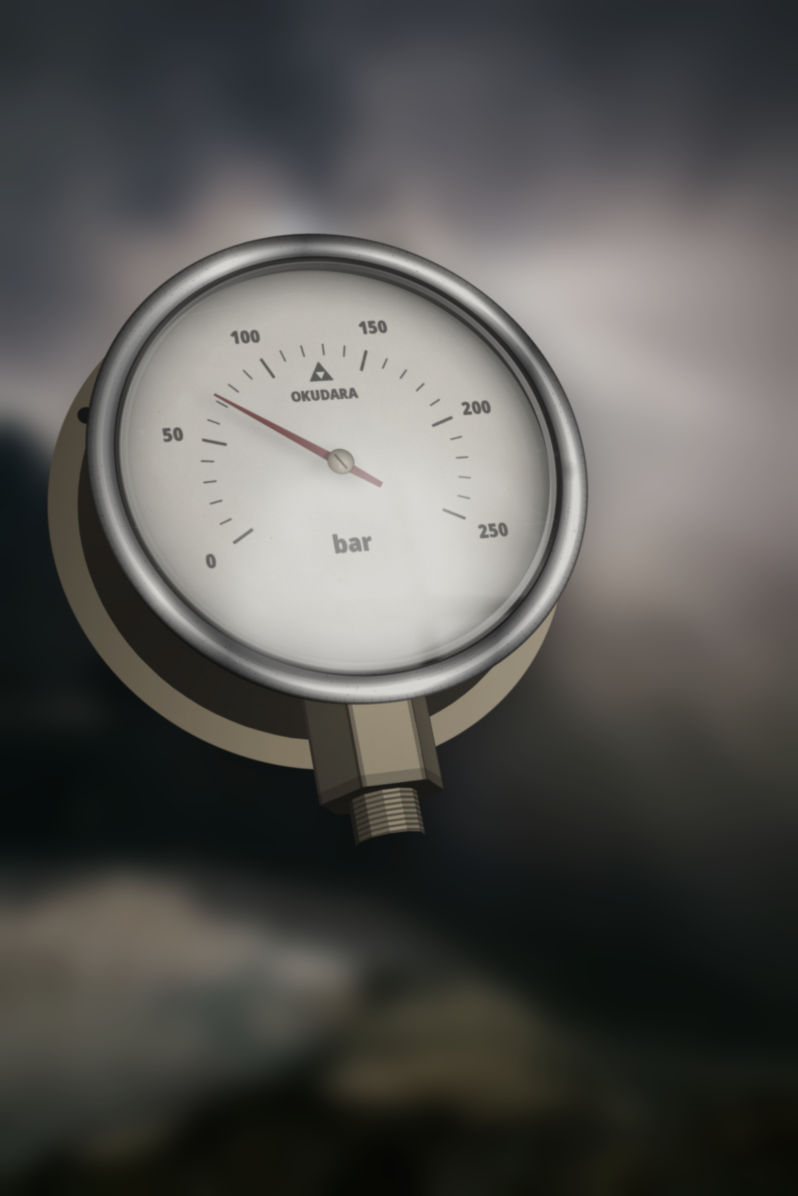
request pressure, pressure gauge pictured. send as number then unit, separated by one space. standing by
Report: 70 bar
